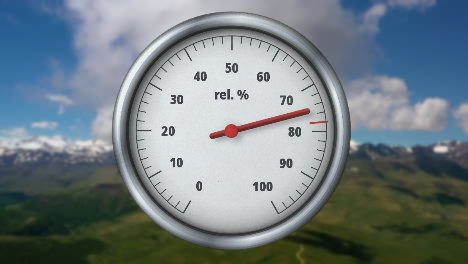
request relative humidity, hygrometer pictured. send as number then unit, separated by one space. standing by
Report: 75 %
